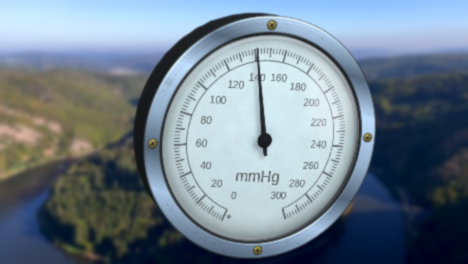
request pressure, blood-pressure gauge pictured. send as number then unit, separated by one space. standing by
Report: 140 mmHg
